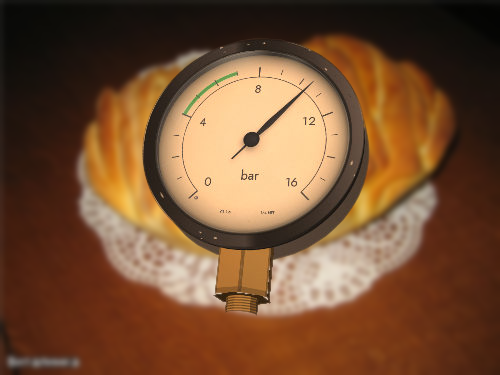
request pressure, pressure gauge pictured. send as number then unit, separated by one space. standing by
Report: 10.5 bar
